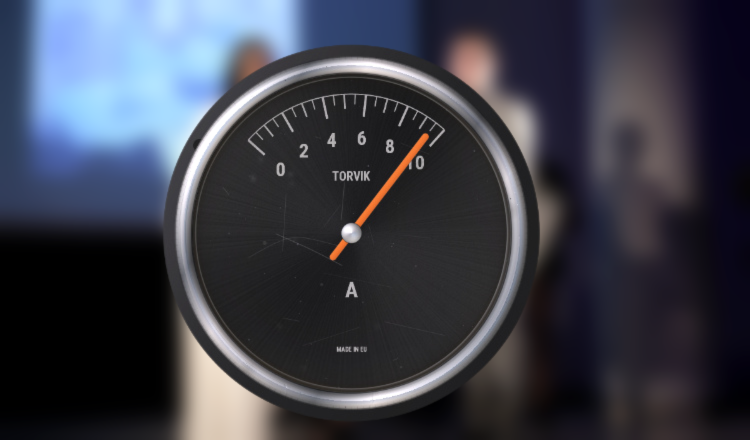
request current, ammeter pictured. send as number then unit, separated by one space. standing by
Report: 9.5 A
